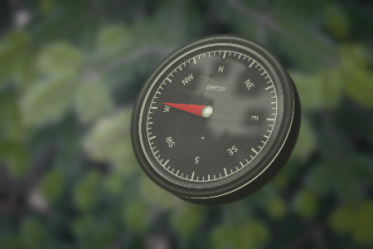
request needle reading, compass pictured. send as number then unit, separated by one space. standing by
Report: 275 °
